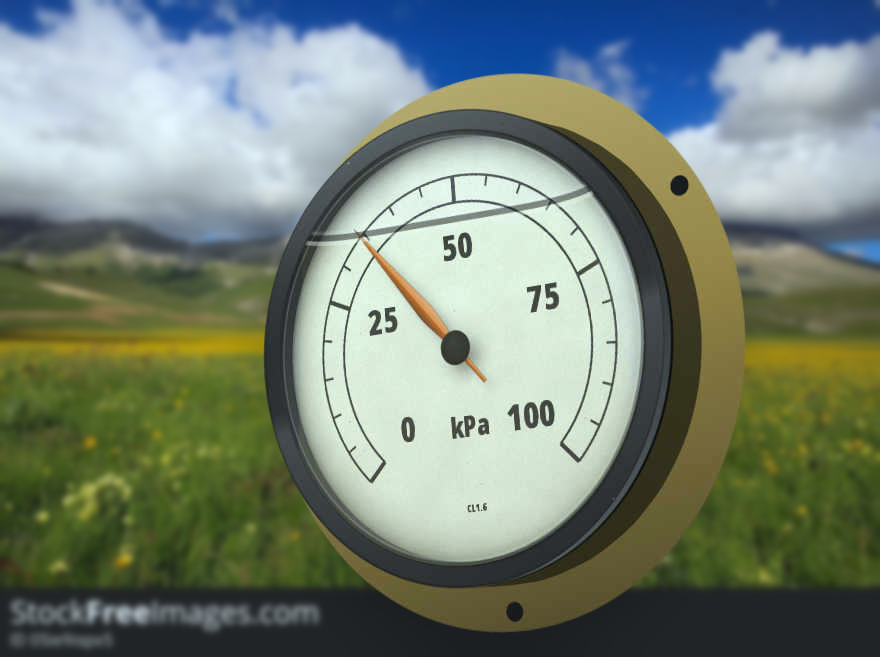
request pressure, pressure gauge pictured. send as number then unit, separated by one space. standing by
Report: 35 kPa
